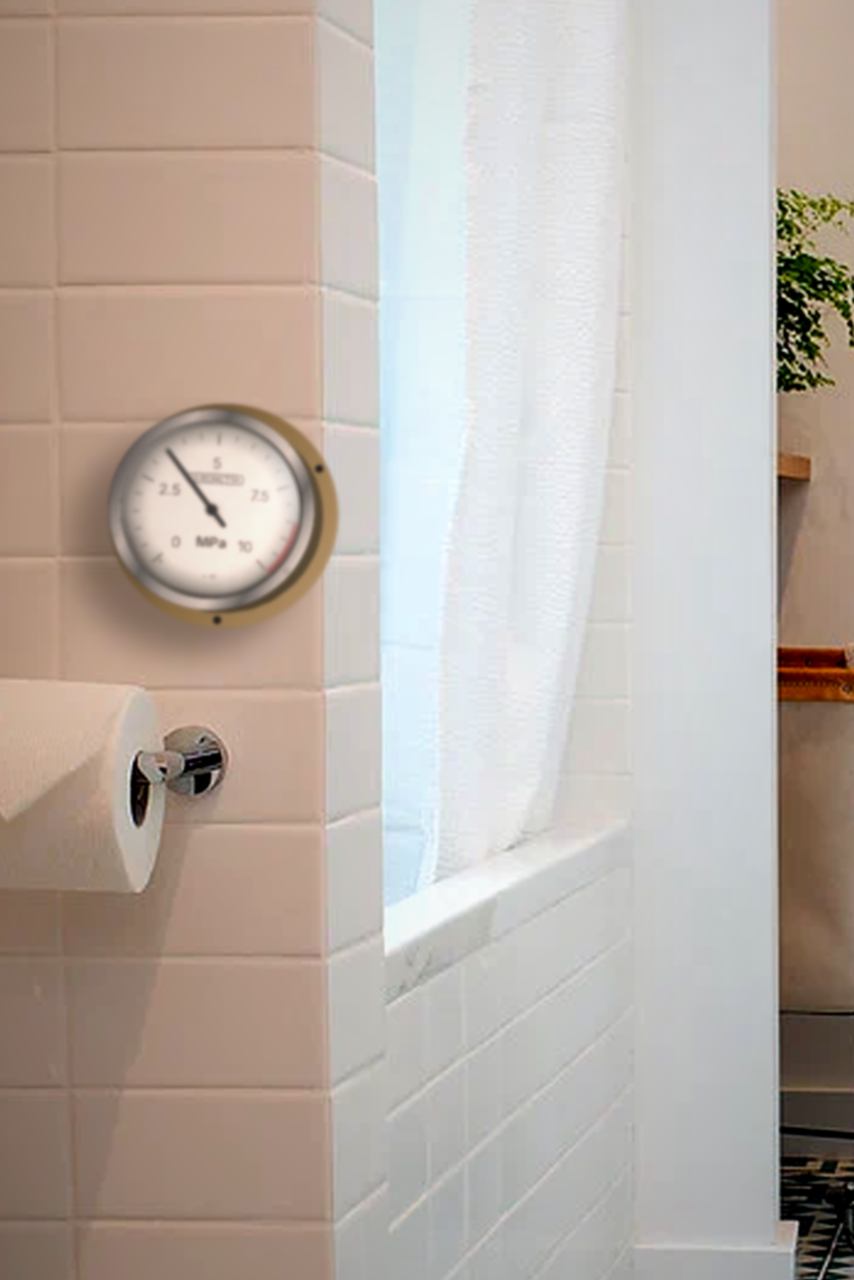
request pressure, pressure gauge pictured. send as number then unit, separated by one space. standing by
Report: 3.5 MPa
